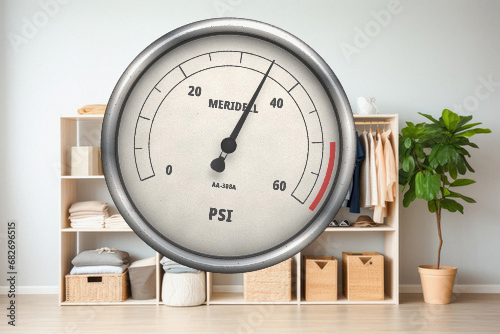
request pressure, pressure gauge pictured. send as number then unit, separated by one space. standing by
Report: 35 psi
